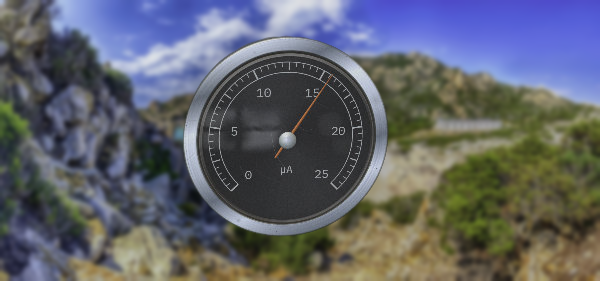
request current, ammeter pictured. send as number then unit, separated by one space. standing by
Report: 15.5 µA
